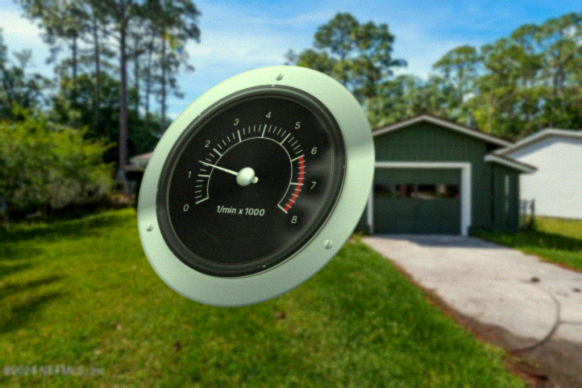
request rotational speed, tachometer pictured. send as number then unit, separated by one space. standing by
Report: 1400 rpm
